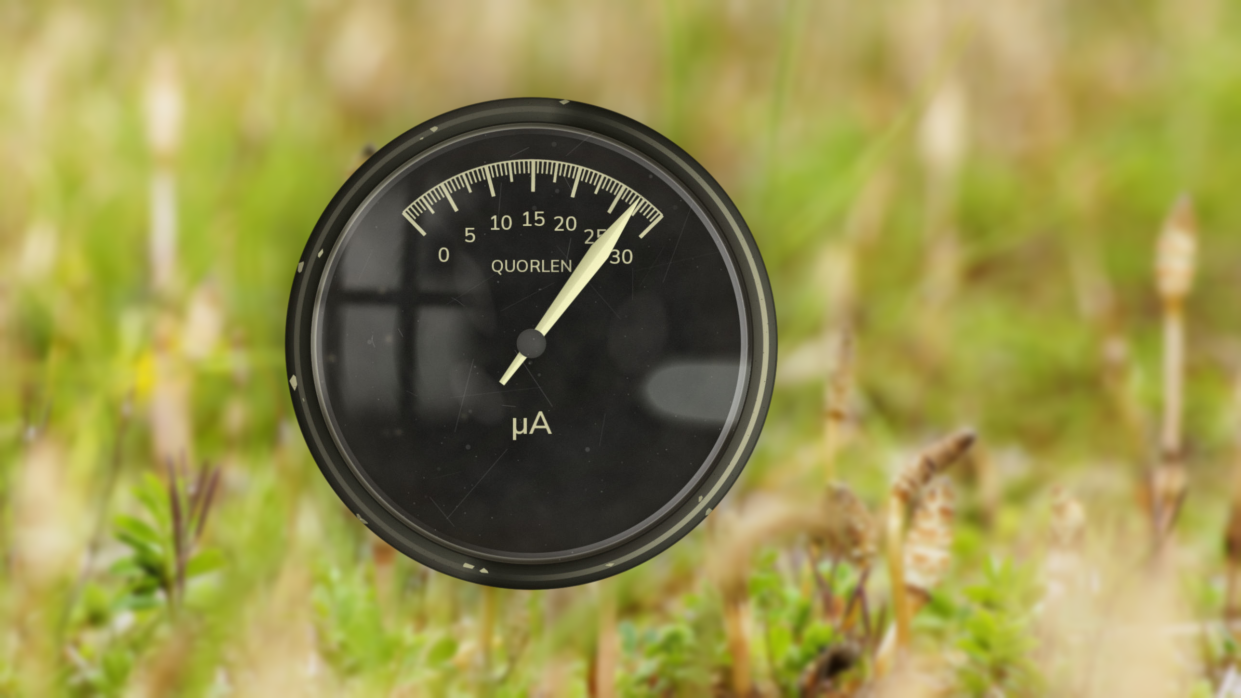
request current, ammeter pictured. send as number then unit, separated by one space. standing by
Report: 27 µA
